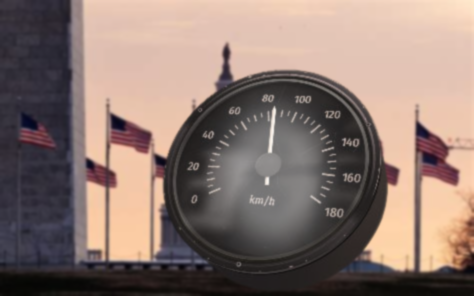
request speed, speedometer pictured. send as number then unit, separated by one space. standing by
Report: 85 km/h
